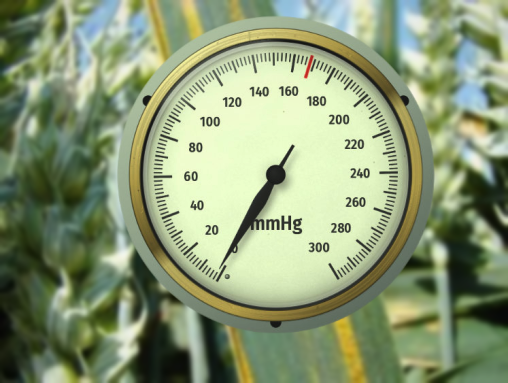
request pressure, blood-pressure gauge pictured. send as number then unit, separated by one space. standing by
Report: 2 mmHg
